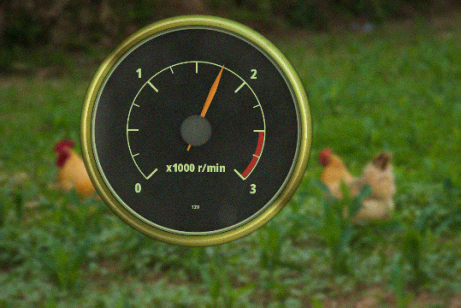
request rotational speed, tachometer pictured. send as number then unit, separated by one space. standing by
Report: 1750 rpm
